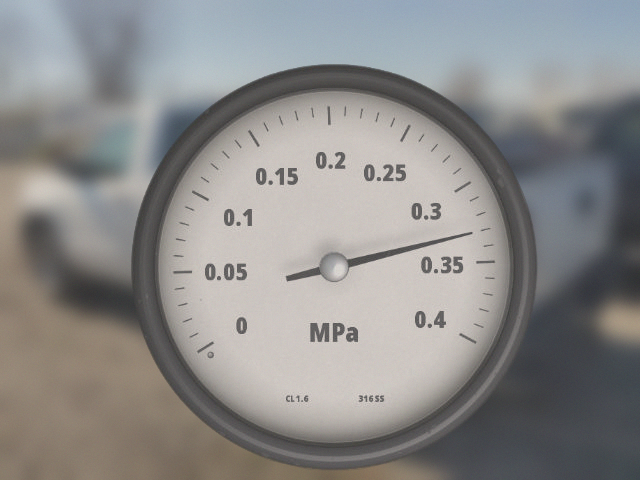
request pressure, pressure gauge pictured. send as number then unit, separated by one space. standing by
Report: 0.33 MPa
